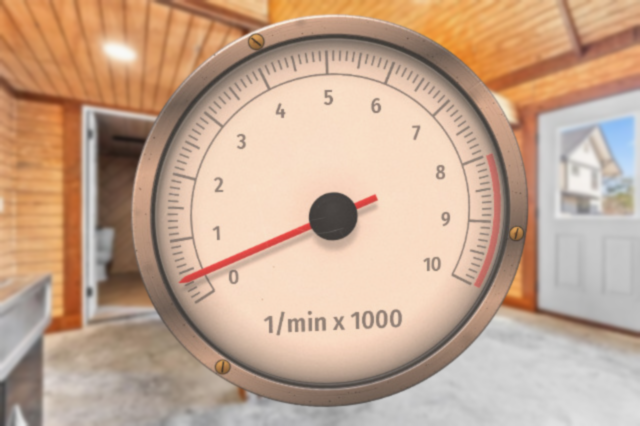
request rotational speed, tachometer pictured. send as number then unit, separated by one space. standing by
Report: 400 rpm
